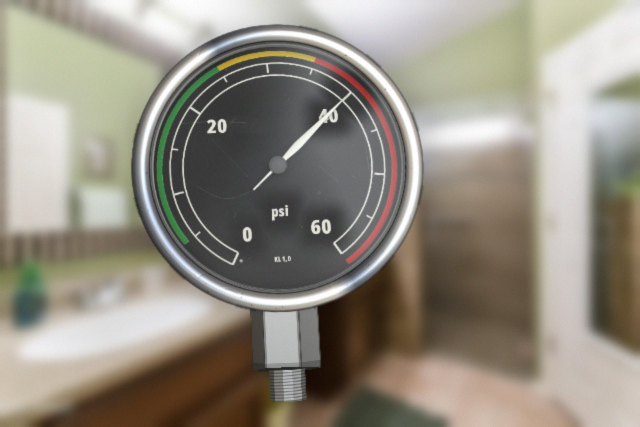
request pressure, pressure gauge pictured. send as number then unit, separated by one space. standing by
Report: 40 psi
